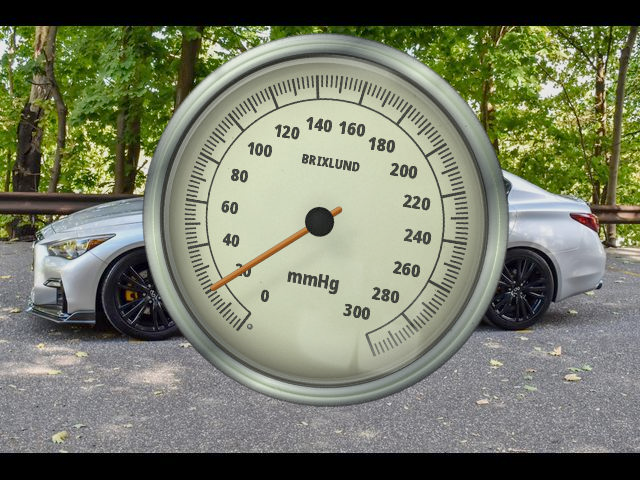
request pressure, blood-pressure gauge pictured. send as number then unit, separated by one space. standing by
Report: 20 mmHg
